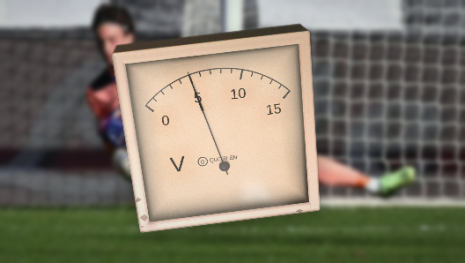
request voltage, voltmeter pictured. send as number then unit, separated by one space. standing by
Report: 5 V
